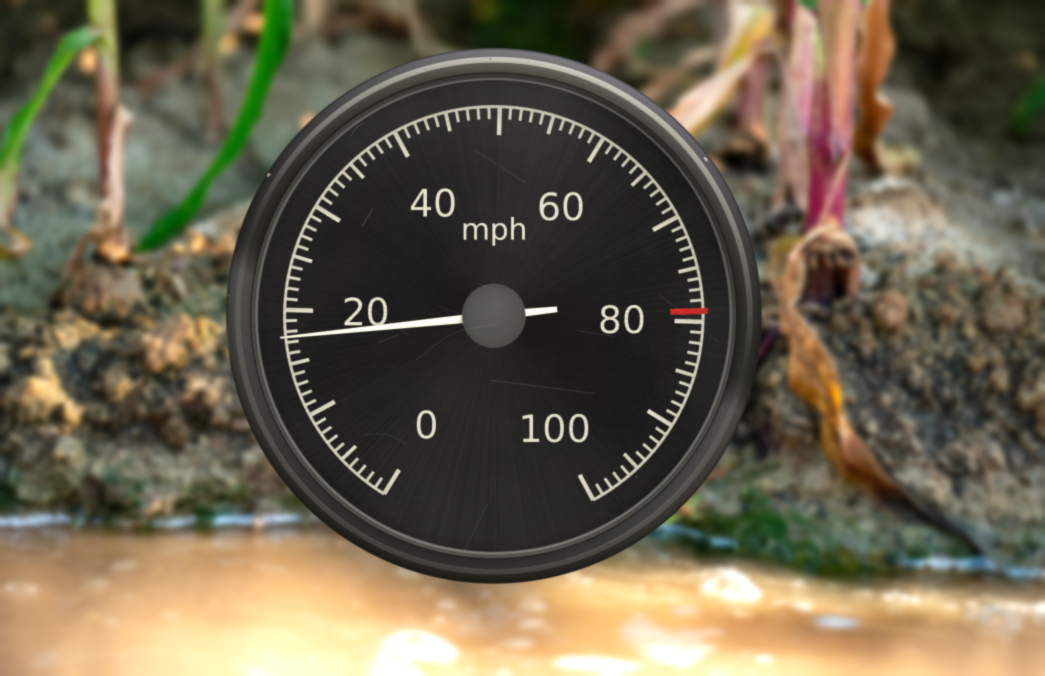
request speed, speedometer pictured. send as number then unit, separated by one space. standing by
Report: 17.5 mph
